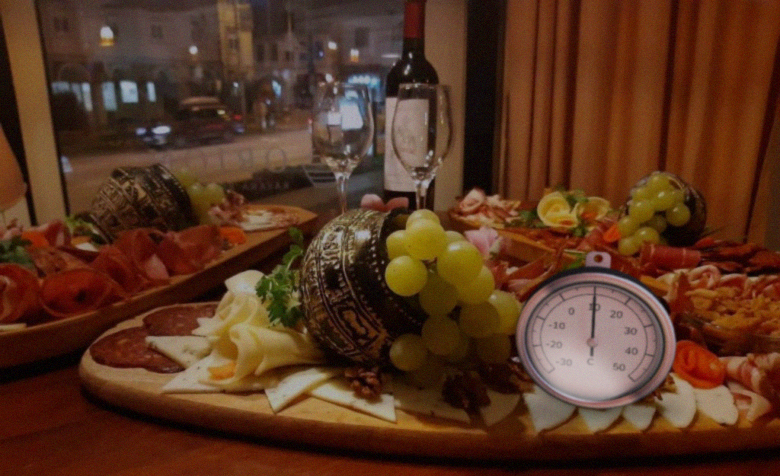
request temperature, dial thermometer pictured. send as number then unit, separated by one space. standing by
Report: 10 °C
